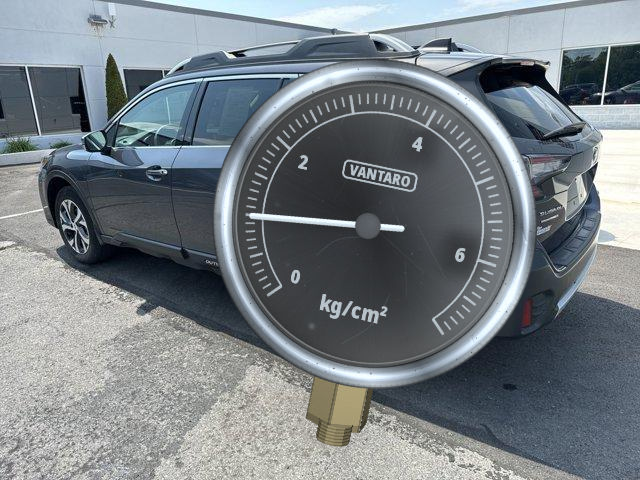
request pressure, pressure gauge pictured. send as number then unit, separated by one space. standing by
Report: 1 kg/cm²
